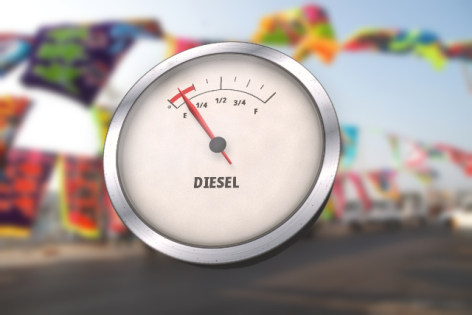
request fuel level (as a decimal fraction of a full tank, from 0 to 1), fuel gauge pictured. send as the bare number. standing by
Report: 0.125
